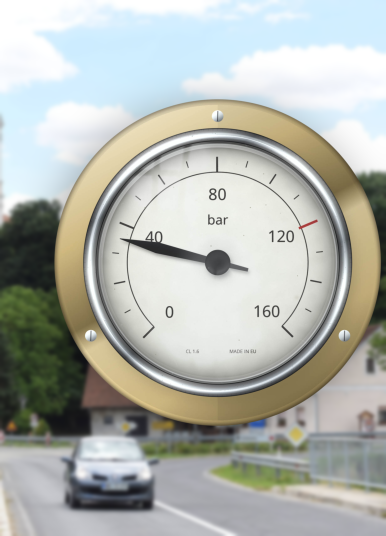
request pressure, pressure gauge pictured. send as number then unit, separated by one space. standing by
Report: 35 bar
